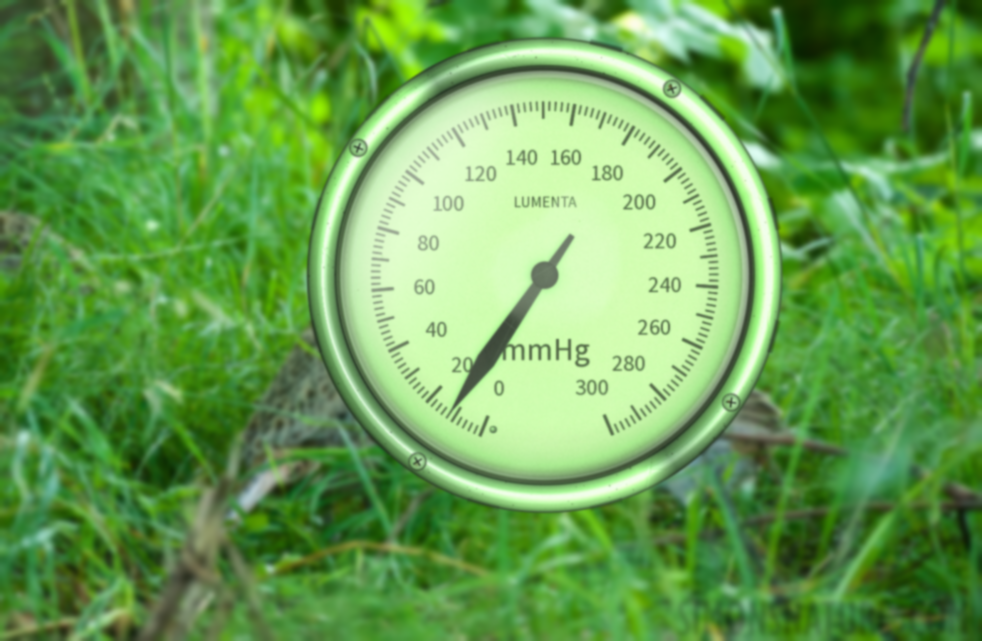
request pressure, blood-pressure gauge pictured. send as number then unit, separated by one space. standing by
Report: 12 mmHg
